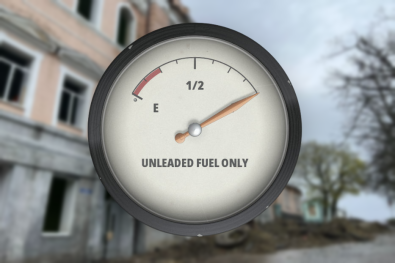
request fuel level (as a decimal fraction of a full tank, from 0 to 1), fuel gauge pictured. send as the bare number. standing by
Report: 1
